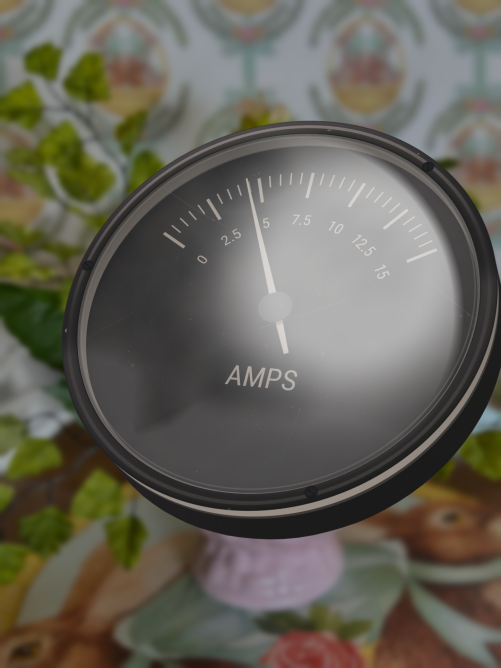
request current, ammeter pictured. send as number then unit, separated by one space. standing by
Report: 4.5 A
